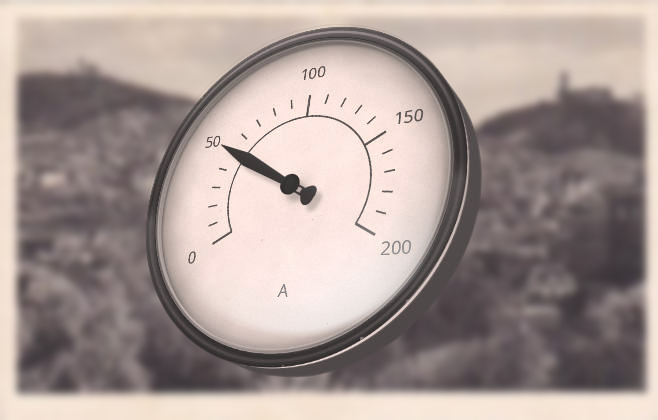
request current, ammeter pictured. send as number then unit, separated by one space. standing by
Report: 50 A
